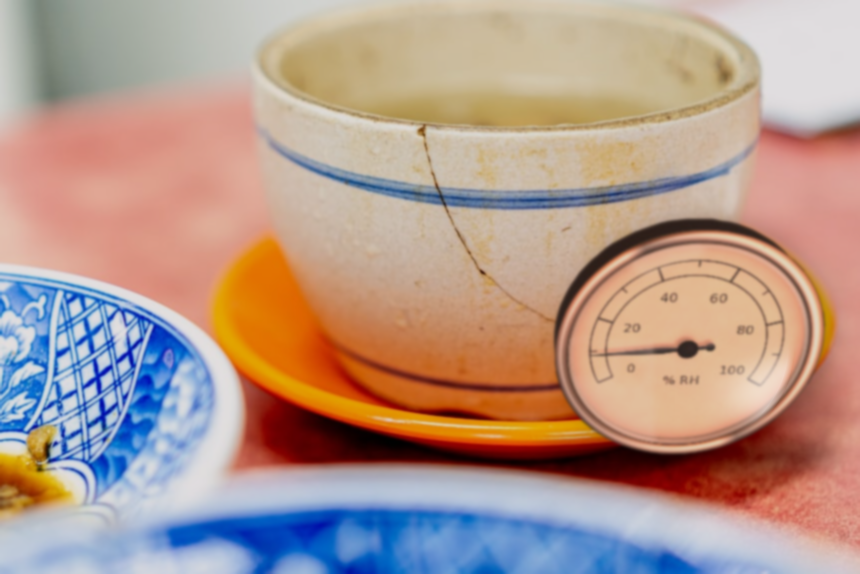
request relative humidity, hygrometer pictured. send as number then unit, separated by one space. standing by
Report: 10 %
